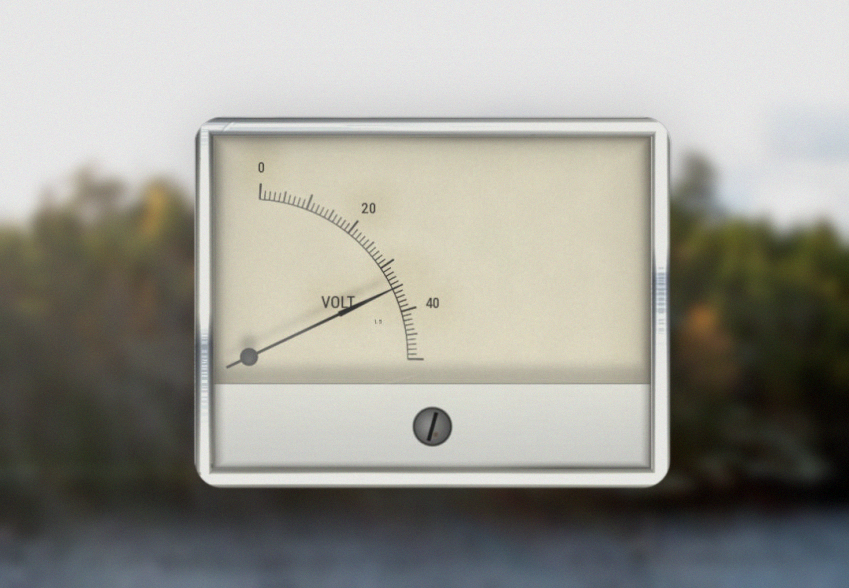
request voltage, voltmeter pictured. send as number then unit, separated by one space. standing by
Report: 35 V
